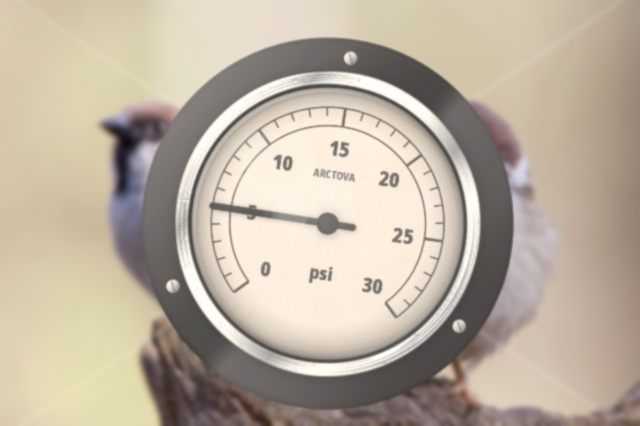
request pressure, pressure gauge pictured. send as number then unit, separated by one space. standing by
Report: 5 psi
